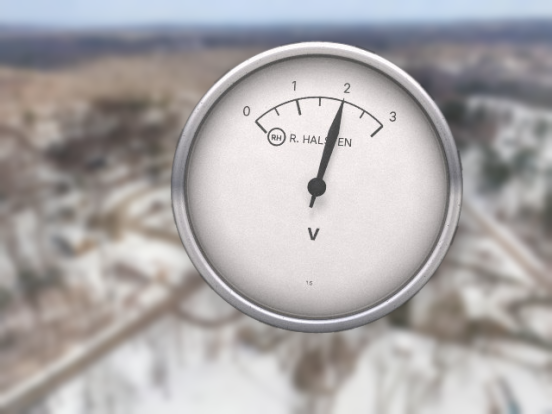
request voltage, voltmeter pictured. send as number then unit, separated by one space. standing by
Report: 2 V
